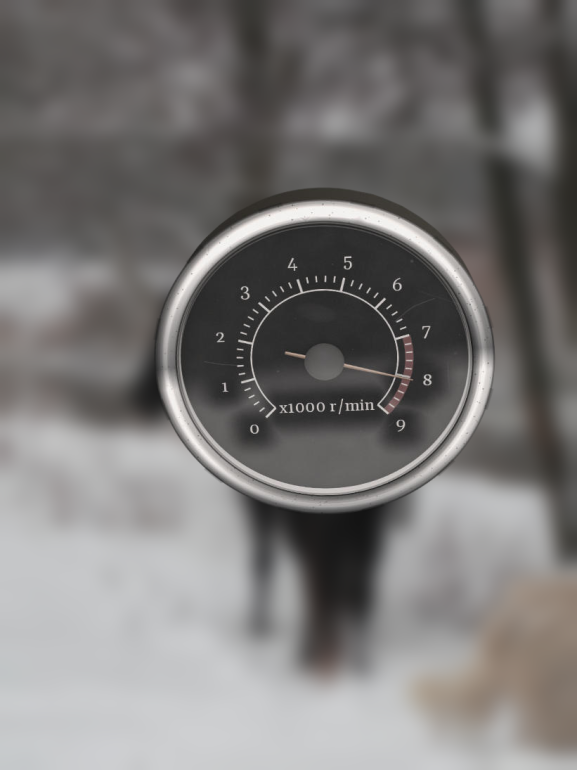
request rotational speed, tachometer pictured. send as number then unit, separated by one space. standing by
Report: 8000 rpm
